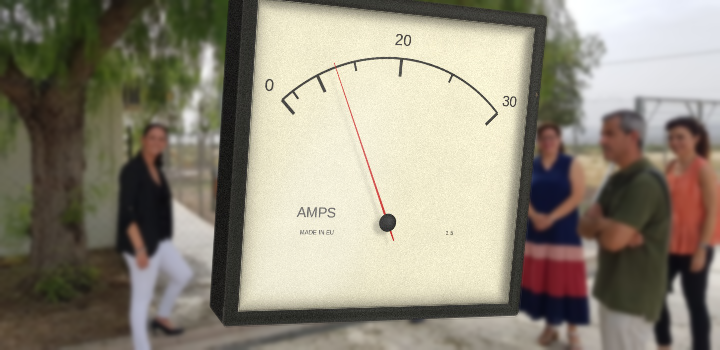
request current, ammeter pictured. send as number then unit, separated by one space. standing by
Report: 12.5 A
